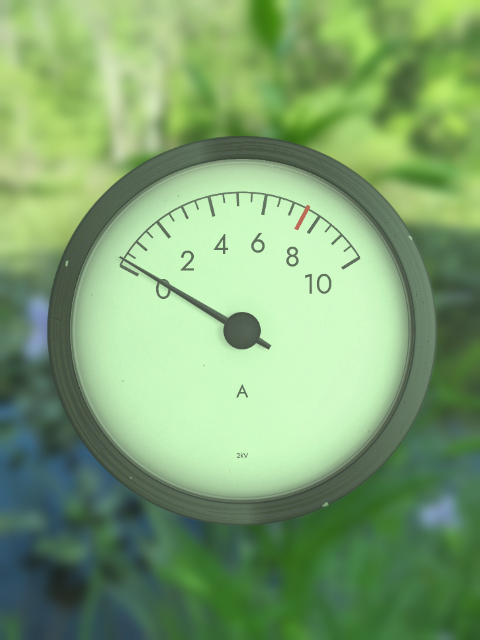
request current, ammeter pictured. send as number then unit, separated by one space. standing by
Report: 0.25 A
